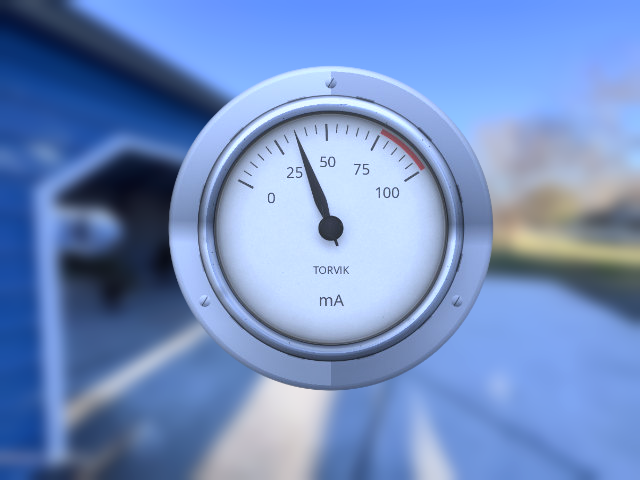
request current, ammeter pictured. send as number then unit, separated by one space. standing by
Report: 35 mA
